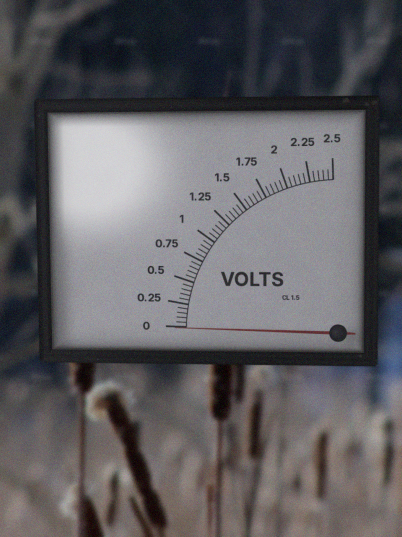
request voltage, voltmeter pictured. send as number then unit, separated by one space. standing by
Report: 0 V
